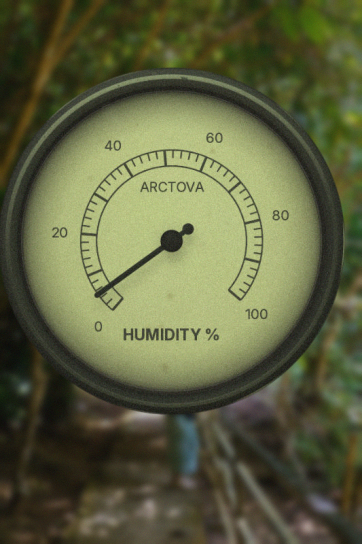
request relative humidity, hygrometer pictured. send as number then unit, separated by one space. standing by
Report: 5 %
